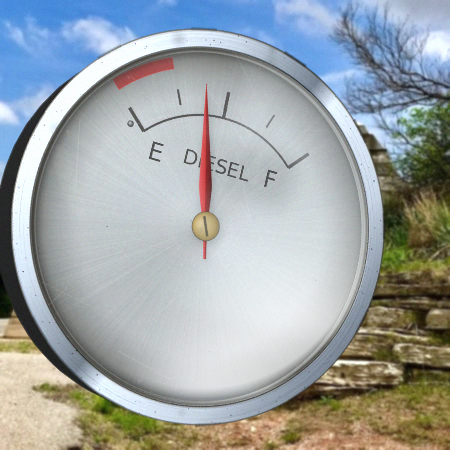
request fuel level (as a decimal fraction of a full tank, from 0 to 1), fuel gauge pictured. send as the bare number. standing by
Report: 0.375
